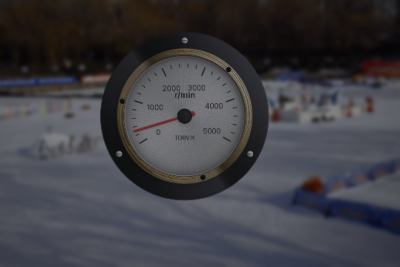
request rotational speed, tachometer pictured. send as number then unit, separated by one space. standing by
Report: 300 rpm
